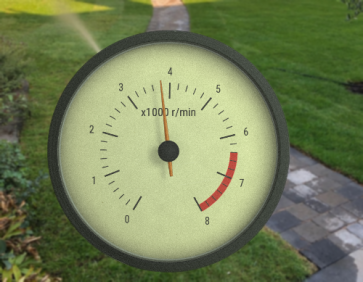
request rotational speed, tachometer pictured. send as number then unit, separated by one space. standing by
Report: 3800 rpm
